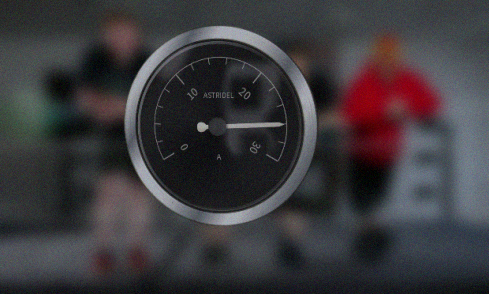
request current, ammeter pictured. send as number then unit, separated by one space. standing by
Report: 26 A
